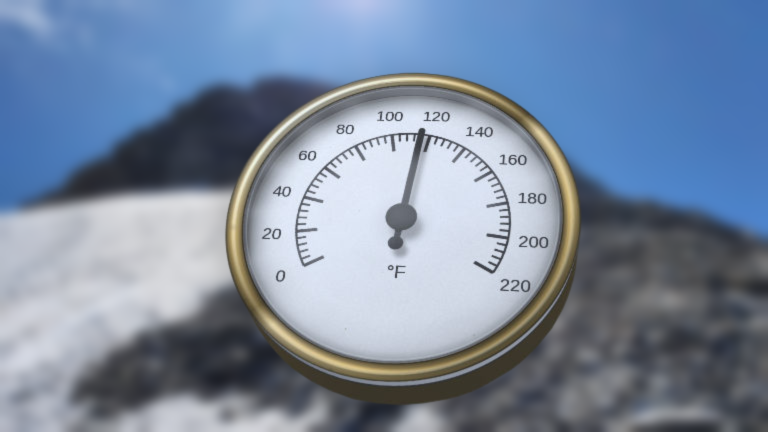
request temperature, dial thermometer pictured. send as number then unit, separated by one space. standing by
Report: 116 °F
